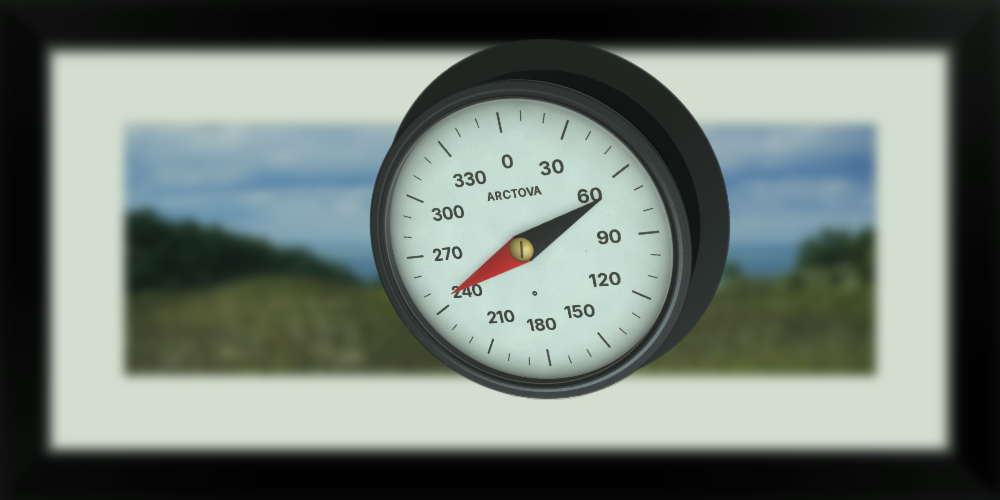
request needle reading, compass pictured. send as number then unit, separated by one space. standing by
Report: 245 °
